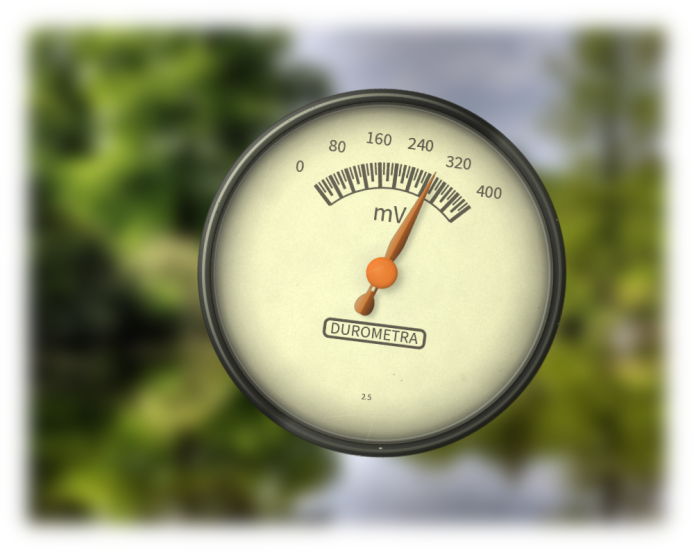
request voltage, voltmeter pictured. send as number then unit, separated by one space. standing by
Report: 290 mV
